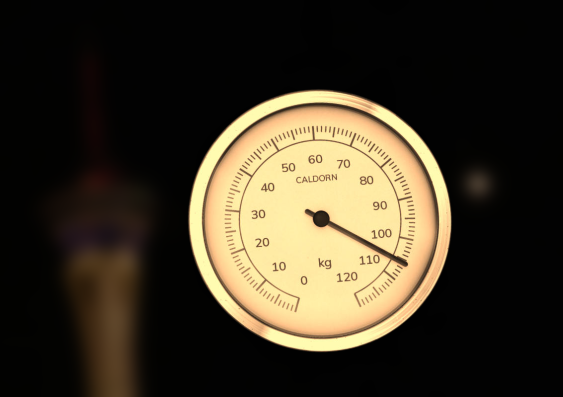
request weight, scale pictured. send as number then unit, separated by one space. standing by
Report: 106 kg
